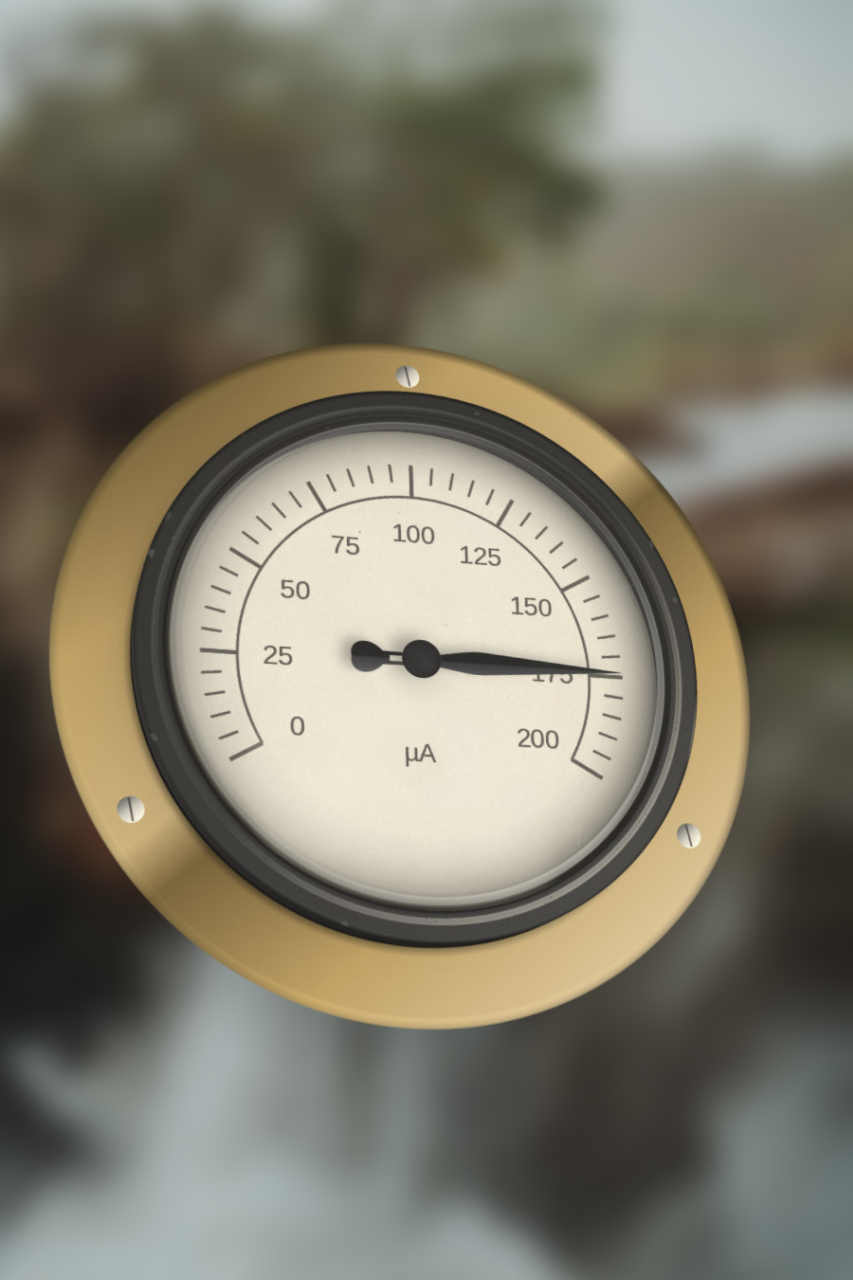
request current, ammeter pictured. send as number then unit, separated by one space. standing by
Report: 175 µA
